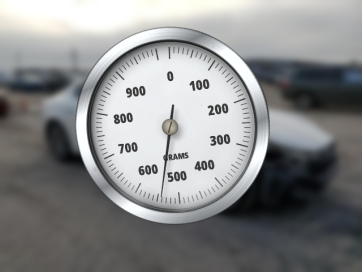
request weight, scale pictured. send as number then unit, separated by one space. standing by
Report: 540 g
